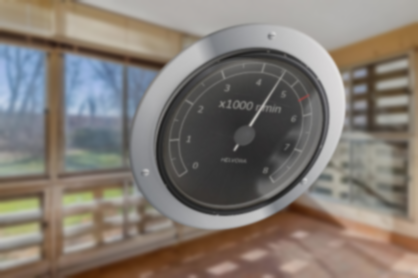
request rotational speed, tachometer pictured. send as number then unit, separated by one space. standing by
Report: 4500 rpm
